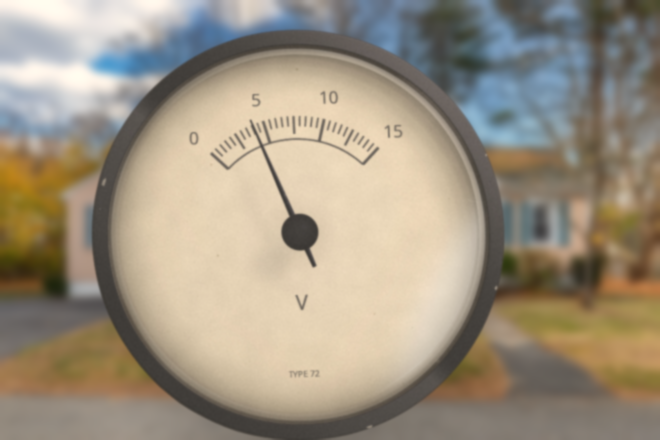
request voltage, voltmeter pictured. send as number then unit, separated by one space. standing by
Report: 4 V
